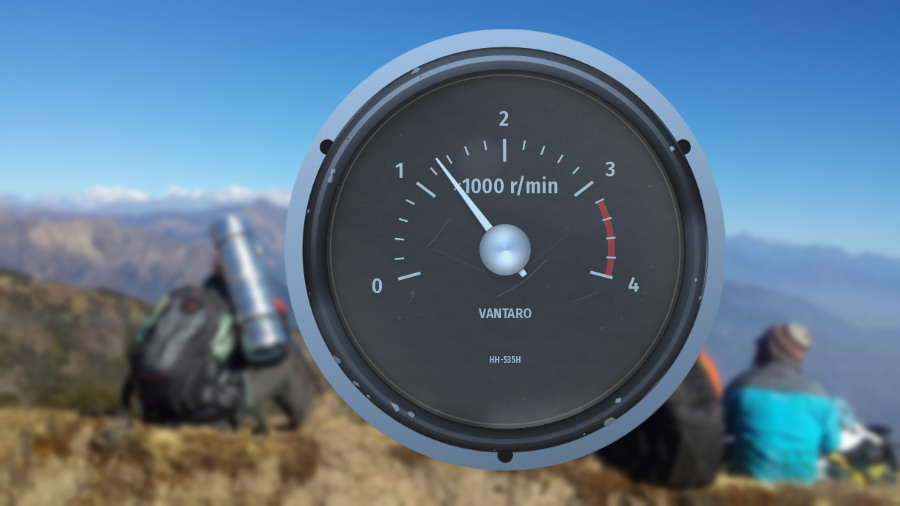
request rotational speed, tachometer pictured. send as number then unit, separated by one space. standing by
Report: 1300 rpm
